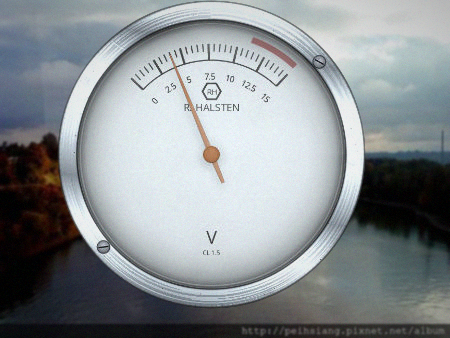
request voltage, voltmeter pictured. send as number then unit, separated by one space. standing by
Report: 4 V
